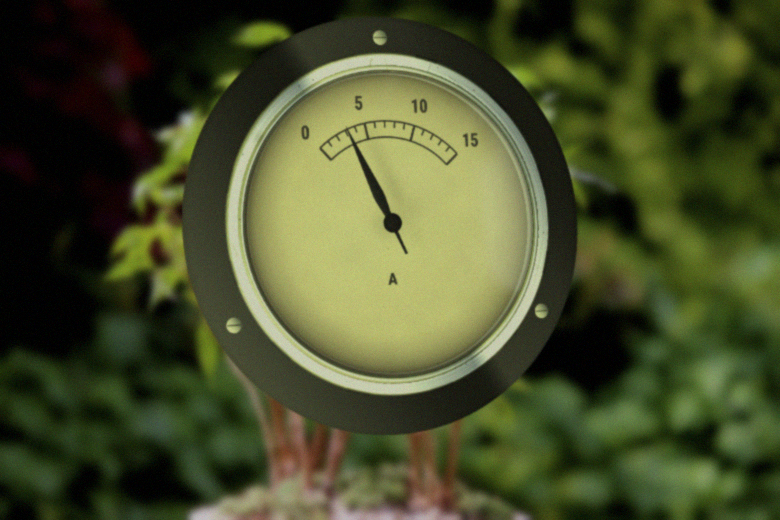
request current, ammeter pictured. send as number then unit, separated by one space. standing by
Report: 3 A
